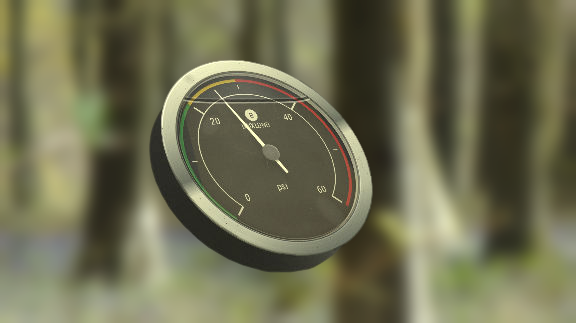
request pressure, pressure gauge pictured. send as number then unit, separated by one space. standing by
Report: 25 psi
